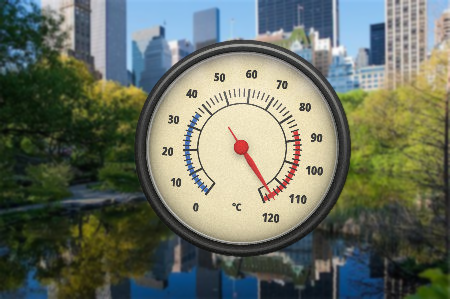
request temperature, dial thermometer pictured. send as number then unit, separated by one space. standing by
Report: 116 °C
